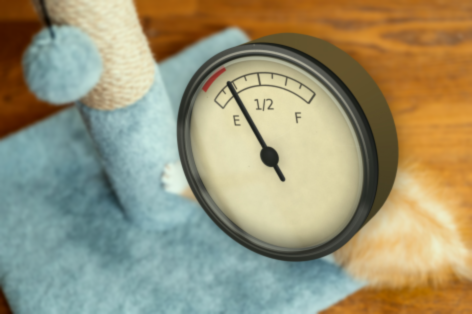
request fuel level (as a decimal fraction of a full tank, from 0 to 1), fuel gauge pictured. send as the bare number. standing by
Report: 0.25
